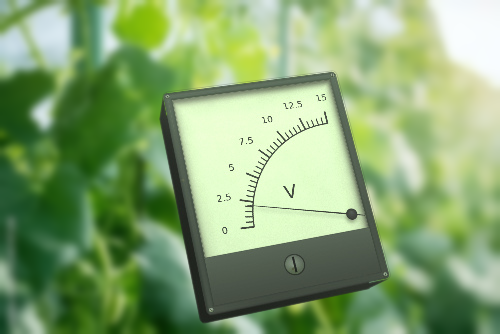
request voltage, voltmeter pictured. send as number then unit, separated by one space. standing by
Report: 2 V
